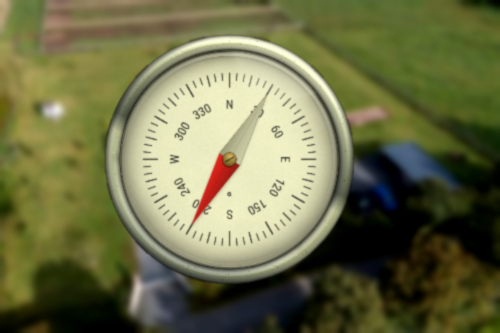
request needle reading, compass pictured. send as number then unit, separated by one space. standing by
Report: 210 °
